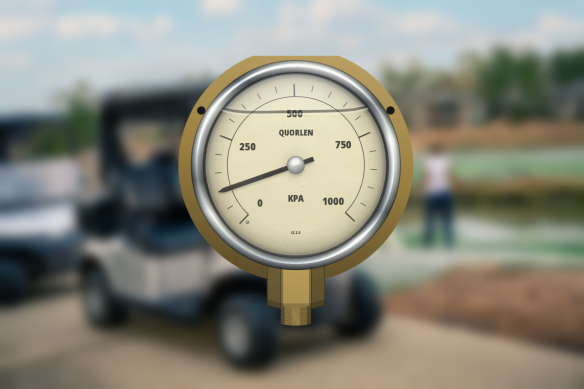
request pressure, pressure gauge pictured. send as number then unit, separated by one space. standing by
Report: 100 kPa
